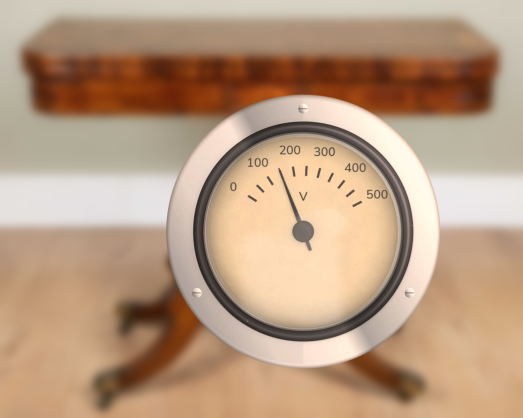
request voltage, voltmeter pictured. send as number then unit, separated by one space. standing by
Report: 150 V
